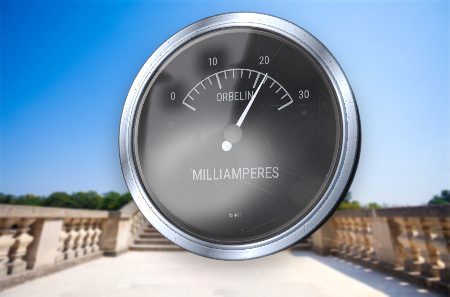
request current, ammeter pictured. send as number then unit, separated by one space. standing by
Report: 22 mA
